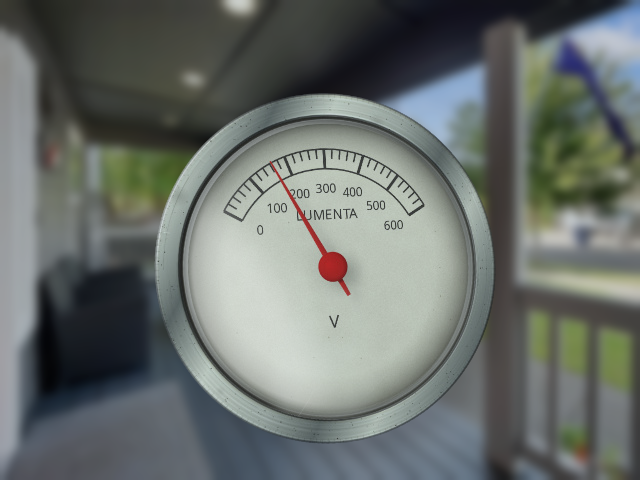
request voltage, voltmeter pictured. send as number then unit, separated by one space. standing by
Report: 160 V
